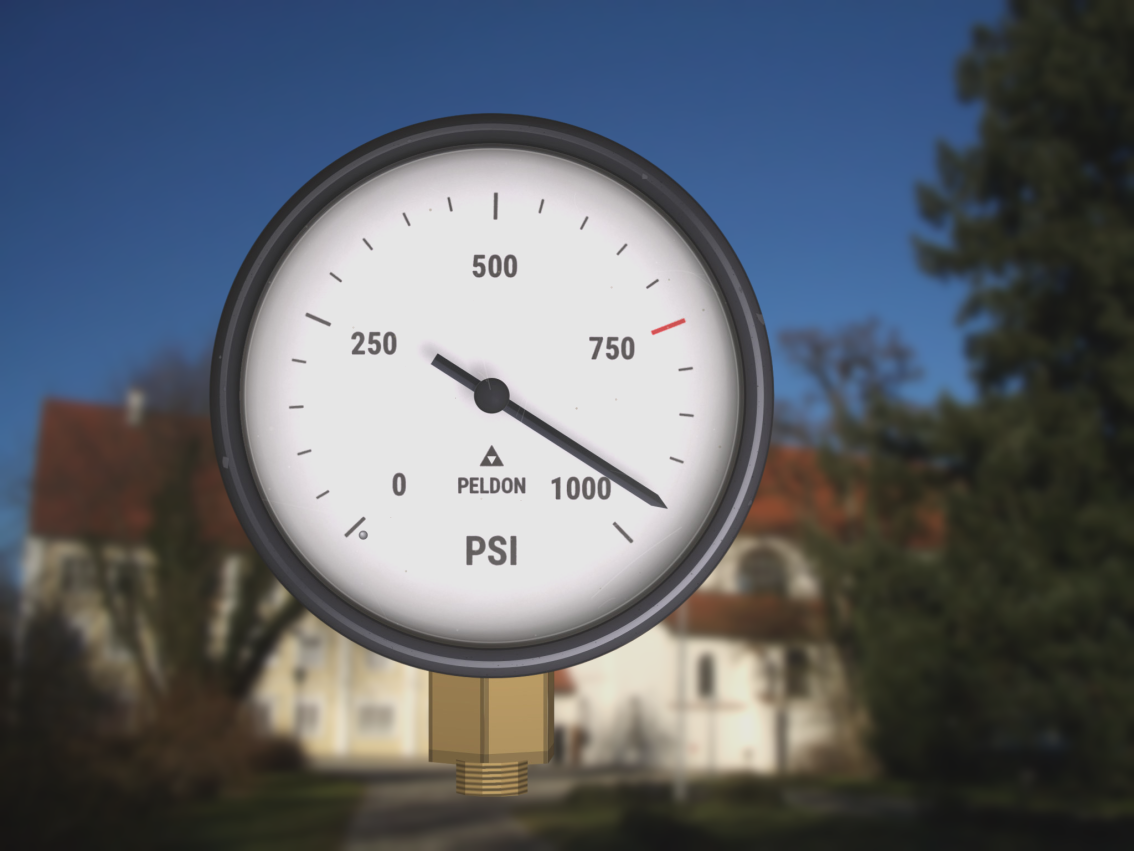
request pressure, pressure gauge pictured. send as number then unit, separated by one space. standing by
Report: 950 psi
